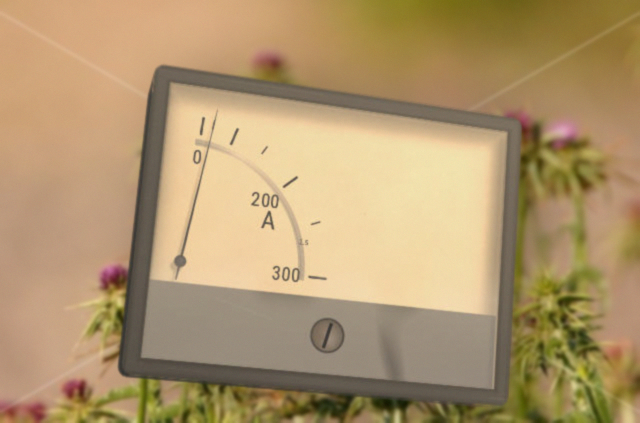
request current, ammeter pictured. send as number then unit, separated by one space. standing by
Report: 50 A
